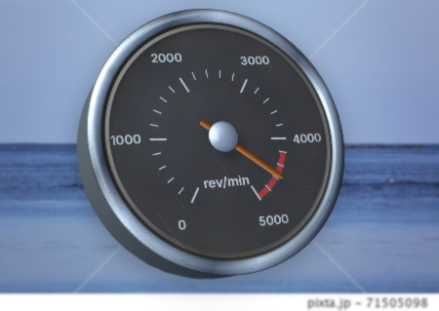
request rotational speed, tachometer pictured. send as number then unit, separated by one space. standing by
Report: 4600 rpm
